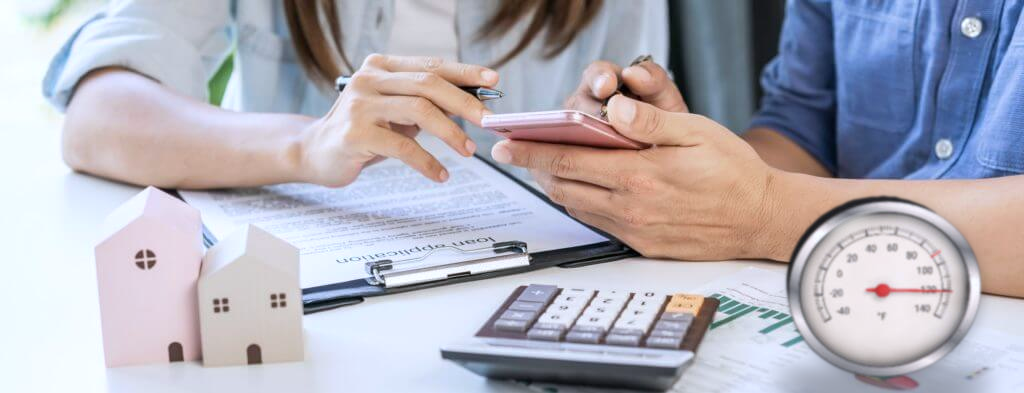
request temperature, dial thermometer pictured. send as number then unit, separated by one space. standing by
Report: 120 °F
